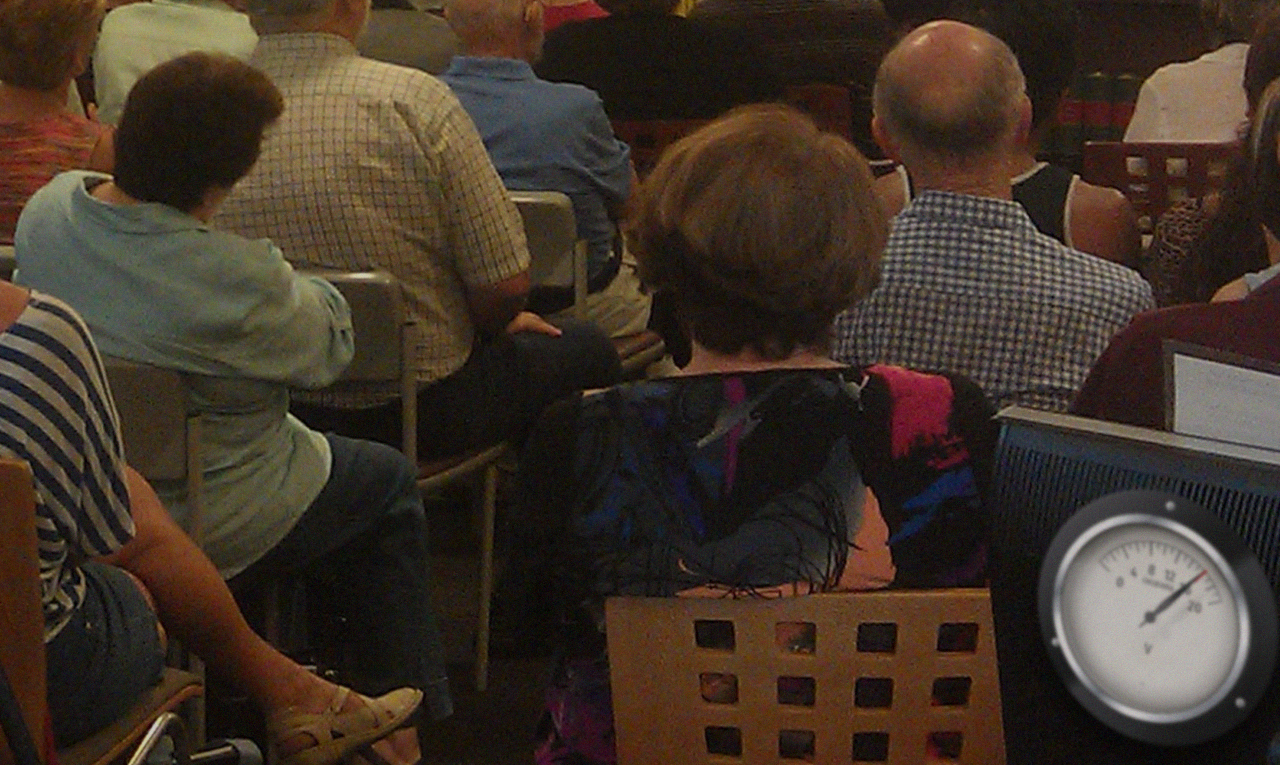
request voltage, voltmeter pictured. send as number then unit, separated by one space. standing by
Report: 16 V
